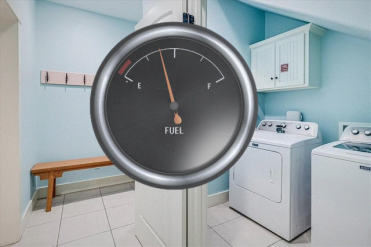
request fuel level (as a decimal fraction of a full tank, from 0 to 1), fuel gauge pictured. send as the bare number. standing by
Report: 0.375
